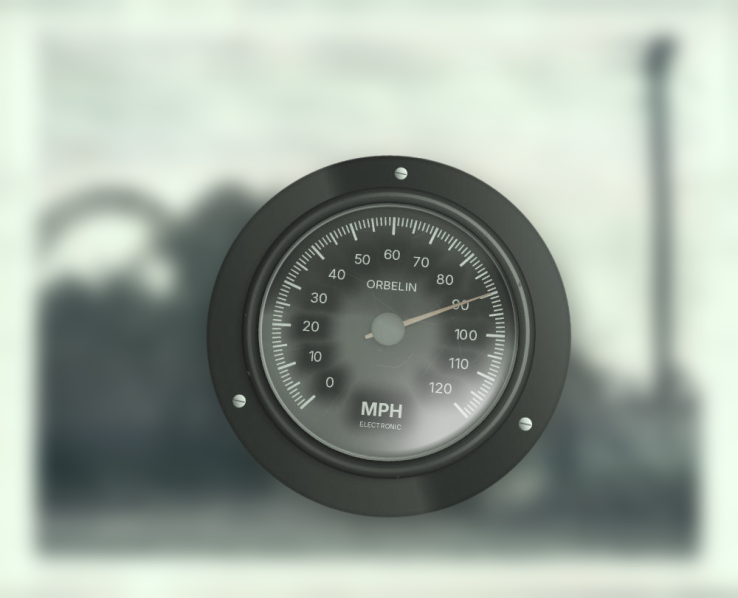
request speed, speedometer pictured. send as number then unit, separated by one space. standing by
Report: 90 mph
